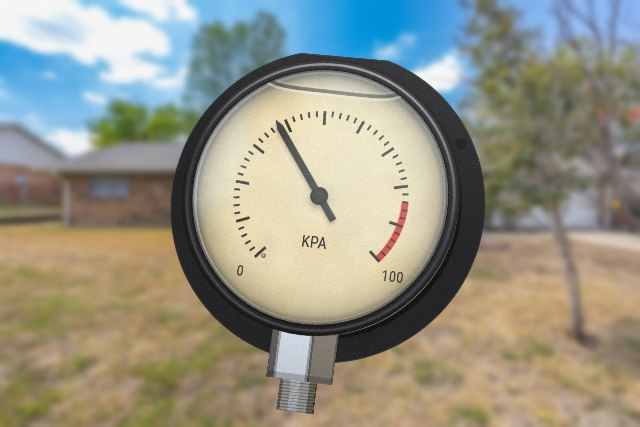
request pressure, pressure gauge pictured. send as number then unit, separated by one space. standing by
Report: 38 kPa
